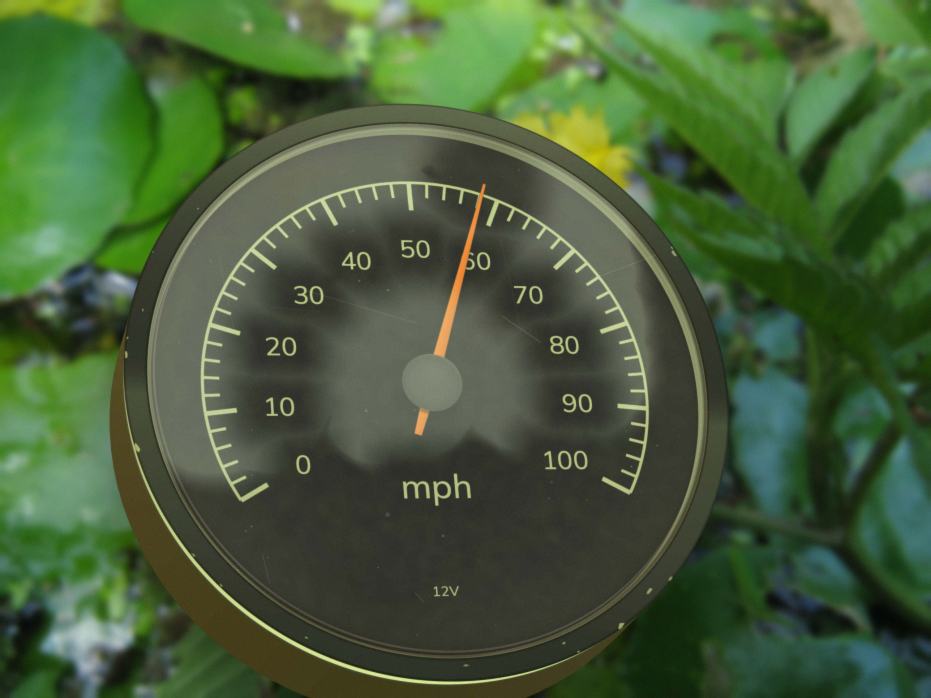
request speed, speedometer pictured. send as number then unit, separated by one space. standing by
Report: 58 mph
